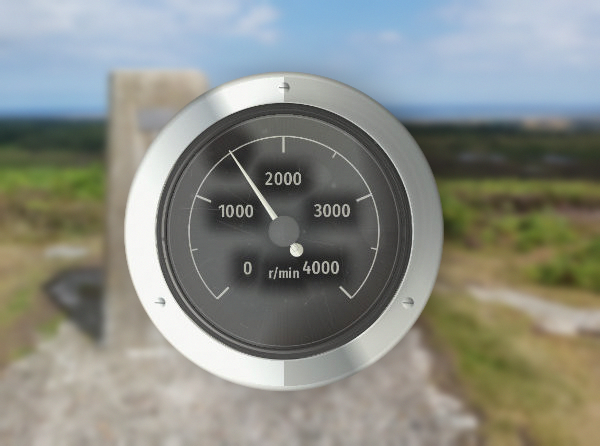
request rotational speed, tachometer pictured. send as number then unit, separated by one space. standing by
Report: 1500 rpm
